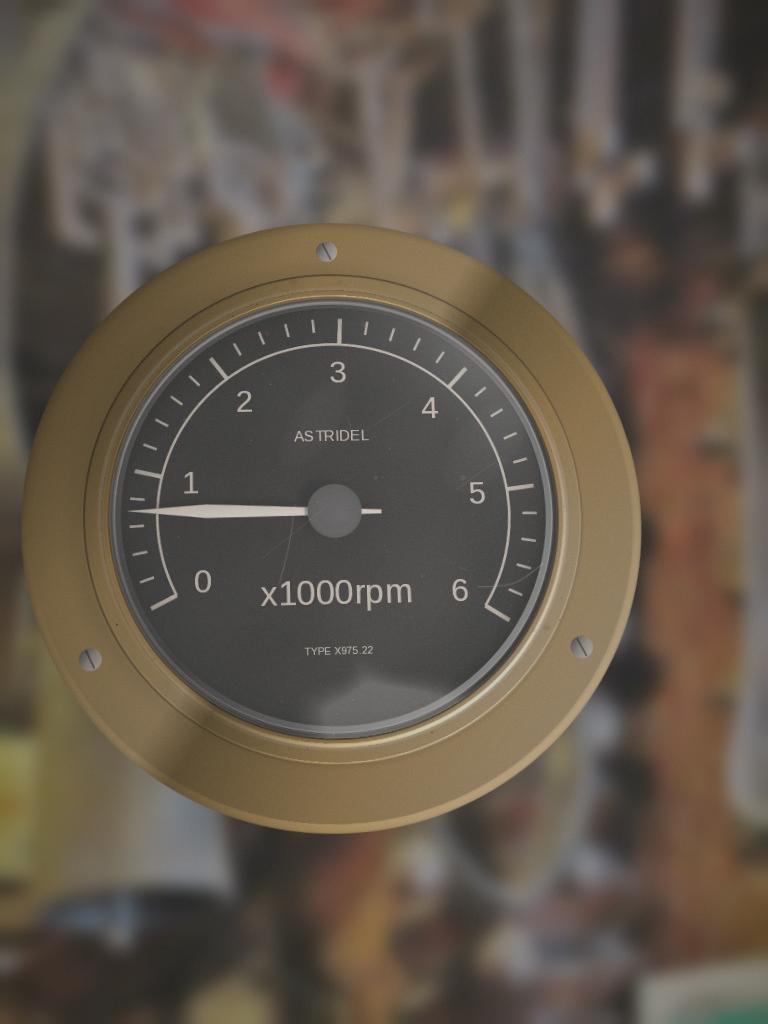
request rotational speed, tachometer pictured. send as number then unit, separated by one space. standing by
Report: 700 rpm
